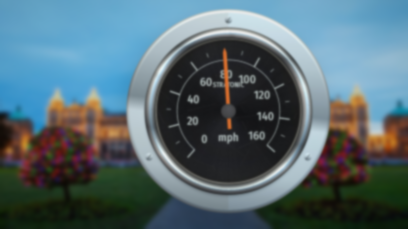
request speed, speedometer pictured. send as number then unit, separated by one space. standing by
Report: 80 mph
